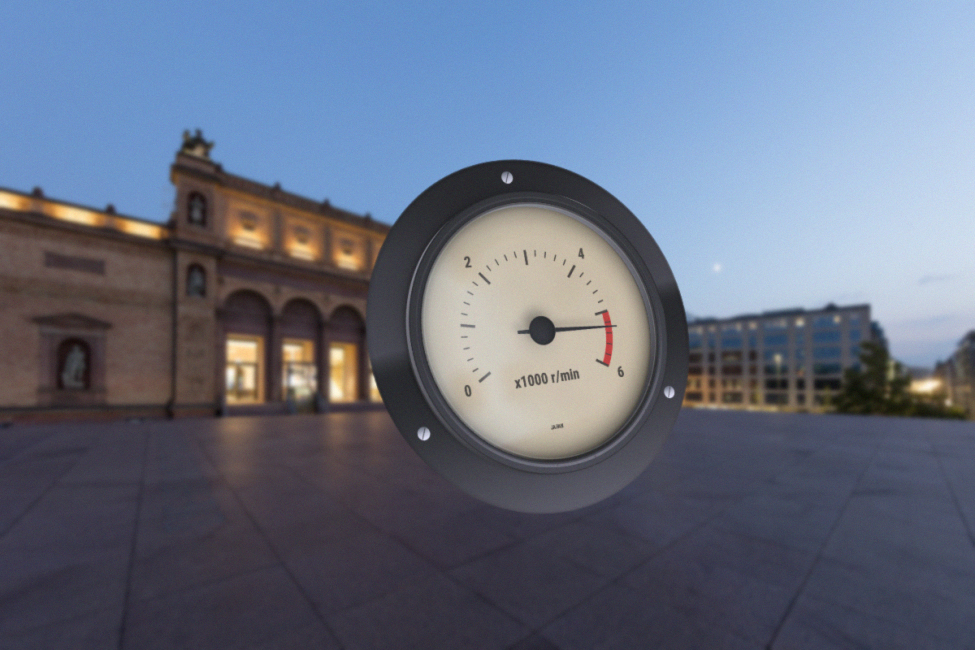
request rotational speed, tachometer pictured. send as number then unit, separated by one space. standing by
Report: 5300 rpm
